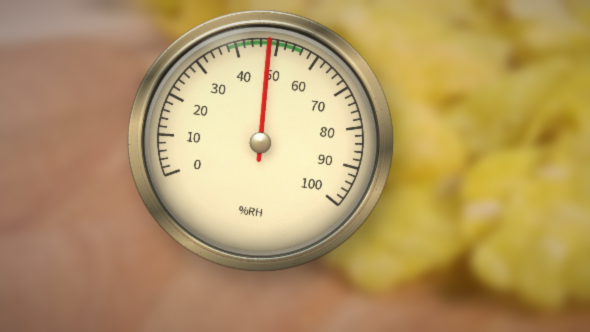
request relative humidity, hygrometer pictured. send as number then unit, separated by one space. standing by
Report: 48 %
